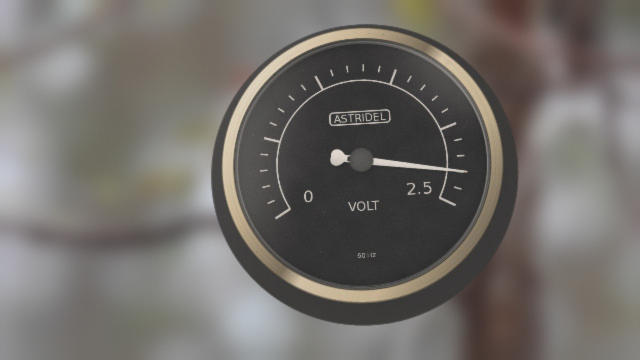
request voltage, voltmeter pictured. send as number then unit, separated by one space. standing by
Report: 2.3 V
